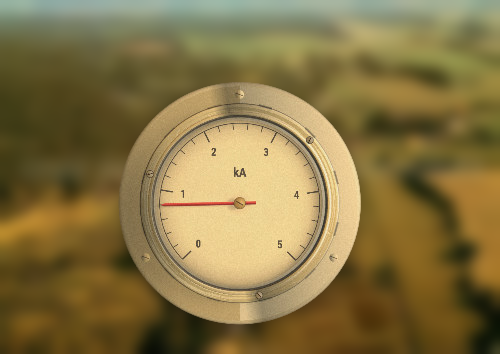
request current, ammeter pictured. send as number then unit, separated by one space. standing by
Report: 0.8 kA
